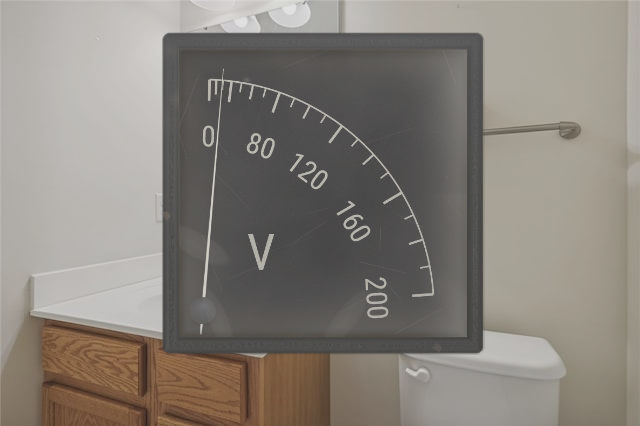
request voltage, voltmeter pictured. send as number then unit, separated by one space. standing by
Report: 30 V
